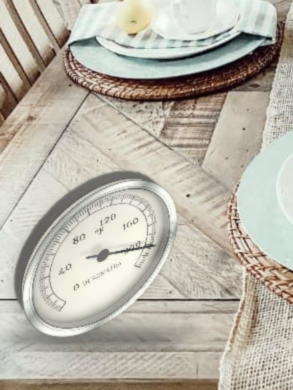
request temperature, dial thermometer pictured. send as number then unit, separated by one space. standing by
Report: 200 °F
